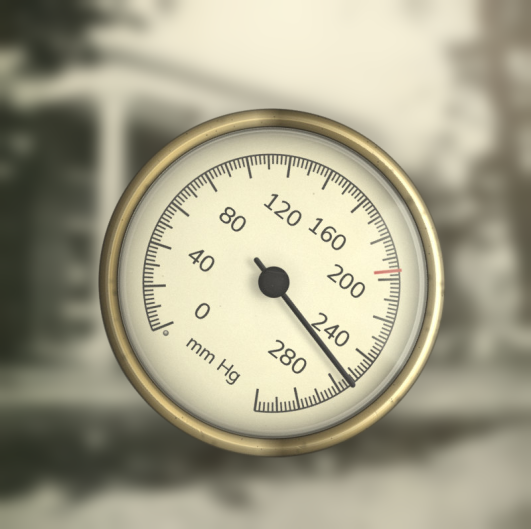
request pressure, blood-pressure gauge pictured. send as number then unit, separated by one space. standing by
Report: 254 mmHg
